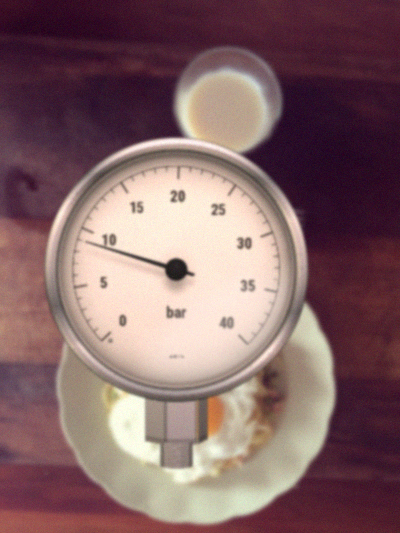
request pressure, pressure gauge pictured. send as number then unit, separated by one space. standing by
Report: 9 bar
